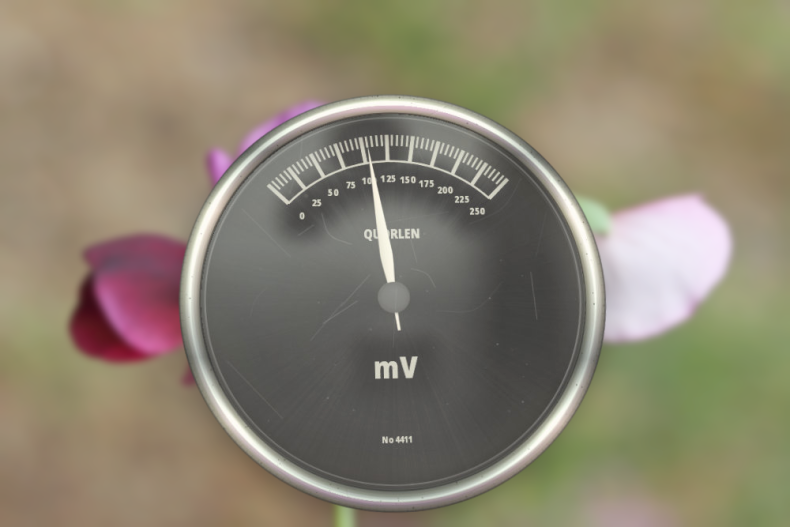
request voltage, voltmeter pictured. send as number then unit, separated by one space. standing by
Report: 105 mV
